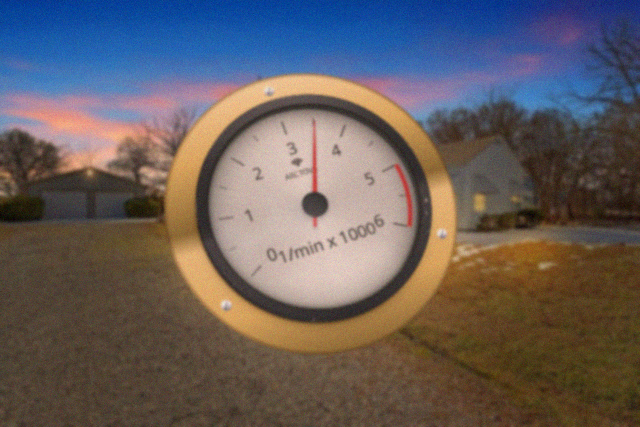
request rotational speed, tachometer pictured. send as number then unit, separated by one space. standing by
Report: 3500 rpm
